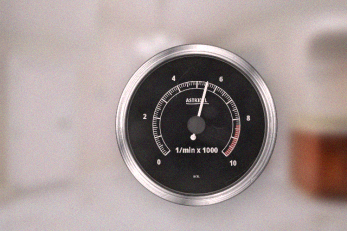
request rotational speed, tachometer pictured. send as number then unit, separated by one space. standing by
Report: 5500 rpm
